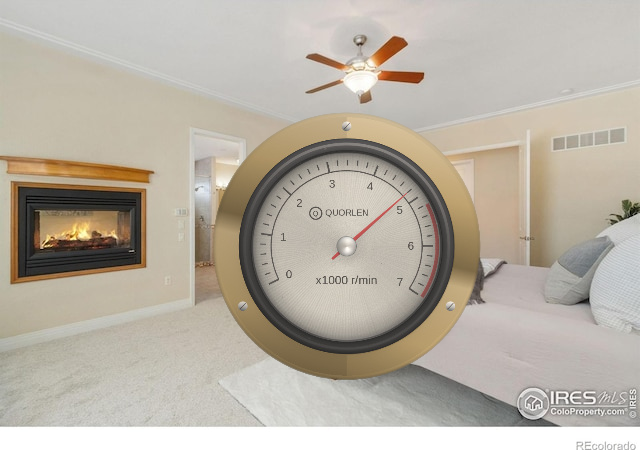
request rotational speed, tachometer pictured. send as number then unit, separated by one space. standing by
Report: 4800 rpm
